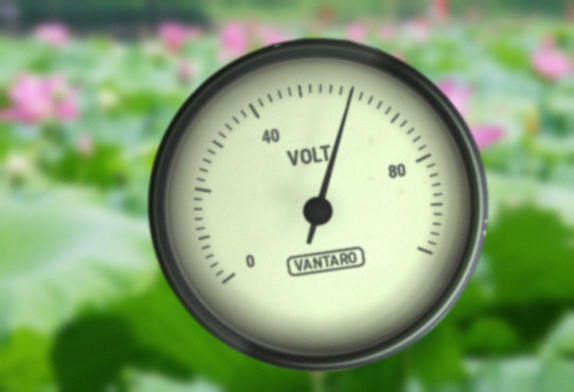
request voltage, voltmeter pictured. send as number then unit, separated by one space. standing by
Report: 60 V
